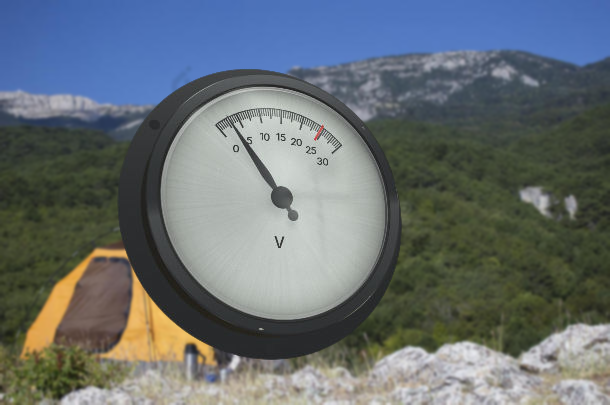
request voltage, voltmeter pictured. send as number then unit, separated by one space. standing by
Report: 2.5 V
